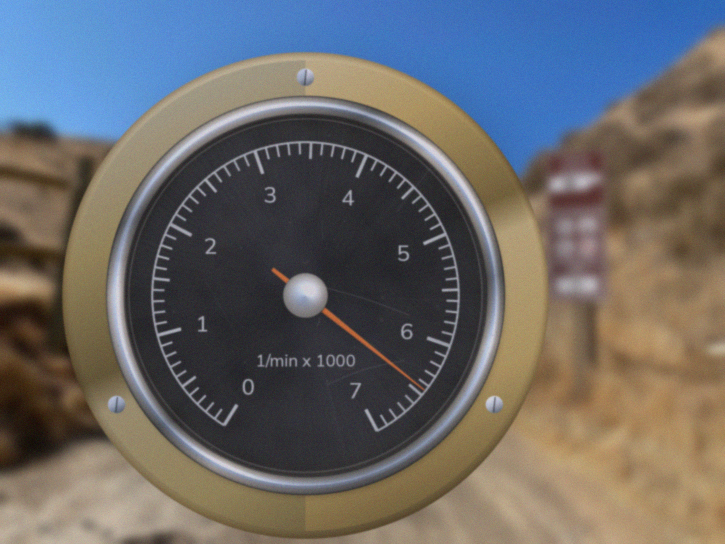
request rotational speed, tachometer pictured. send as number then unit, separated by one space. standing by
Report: 6450 rpm
